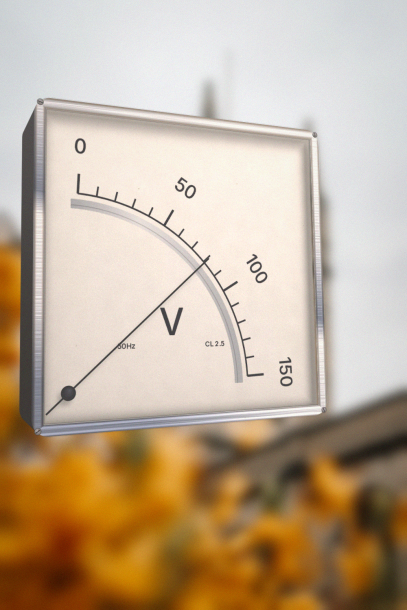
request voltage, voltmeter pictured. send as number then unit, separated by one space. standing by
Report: 80 V
